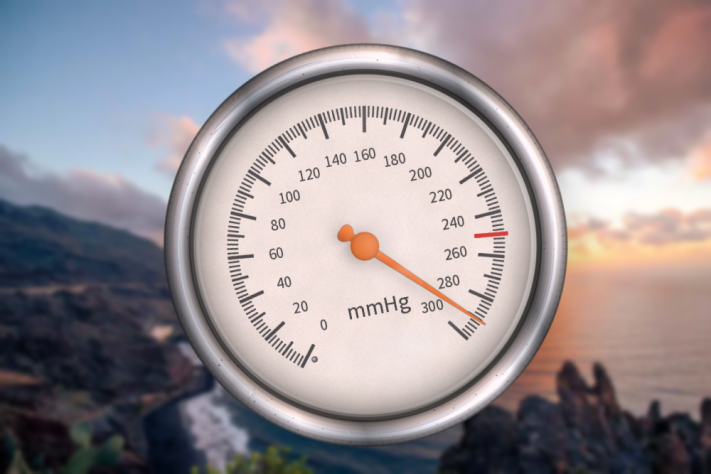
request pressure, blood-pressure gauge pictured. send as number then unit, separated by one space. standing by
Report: 290 mmHg
